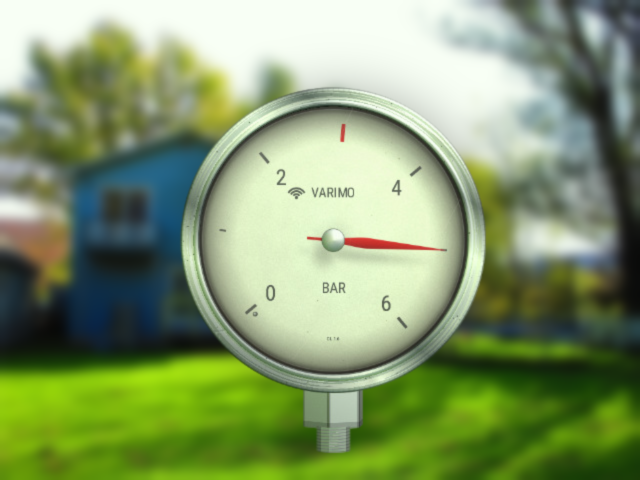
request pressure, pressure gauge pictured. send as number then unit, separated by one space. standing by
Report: 5 bar
